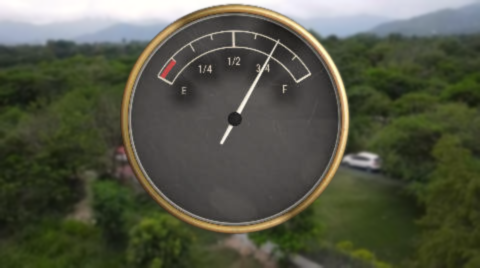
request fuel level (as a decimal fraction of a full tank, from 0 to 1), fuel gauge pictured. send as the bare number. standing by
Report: 0.75
